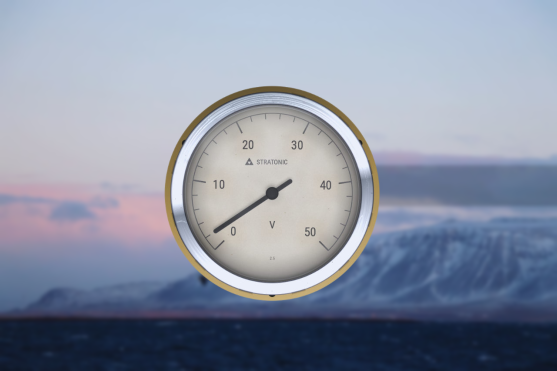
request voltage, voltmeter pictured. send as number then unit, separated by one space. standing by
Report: 2 V
